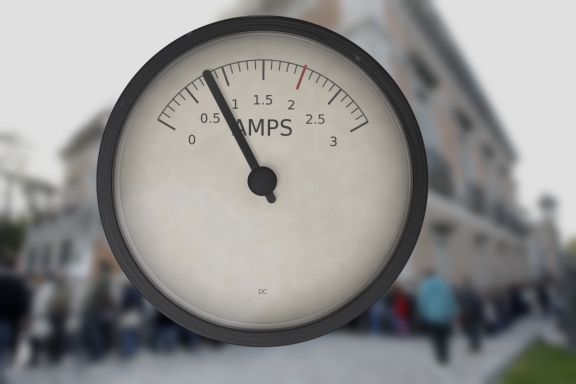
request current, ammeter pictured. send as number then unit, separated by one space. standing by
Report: 0.8 A
